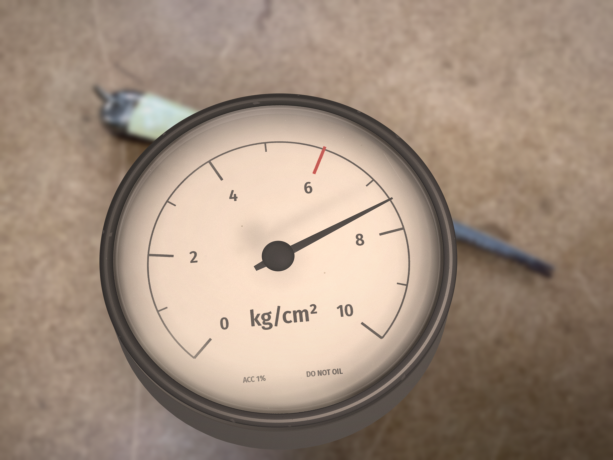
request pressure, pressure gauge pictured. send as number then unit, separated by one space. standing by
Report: 7.5 kg/cm²
